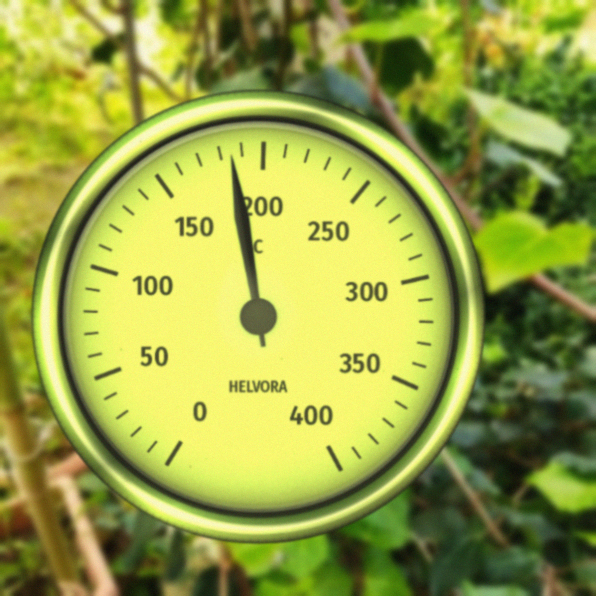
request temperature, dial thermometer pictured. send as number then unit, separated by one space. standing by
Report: 185 °C
